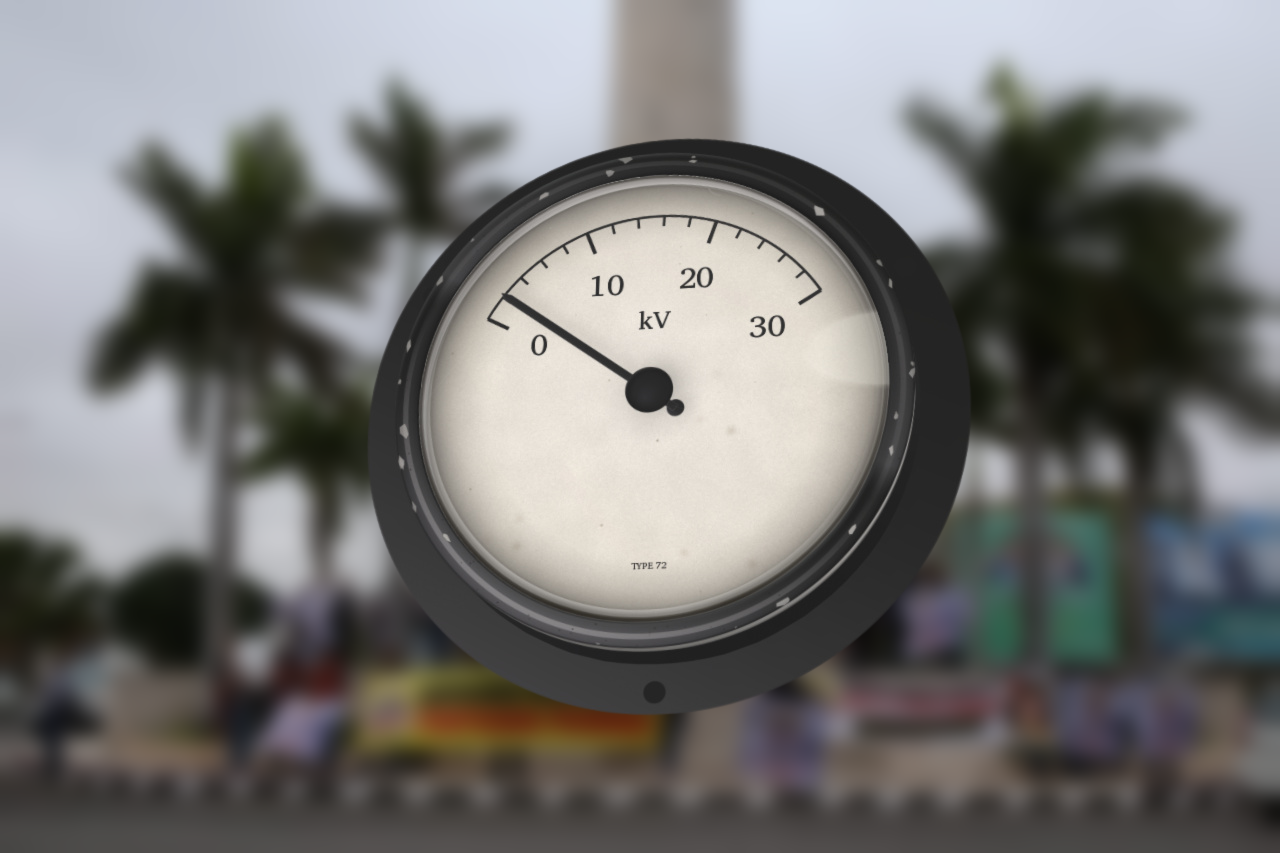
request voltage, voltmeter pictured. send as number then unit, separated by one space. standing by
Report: 2 kV
